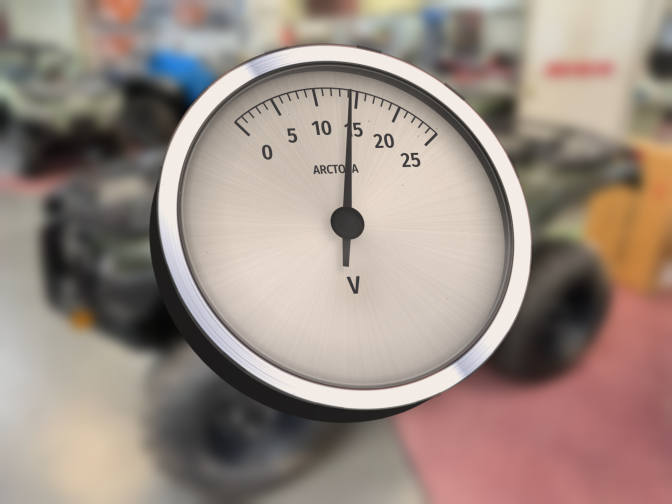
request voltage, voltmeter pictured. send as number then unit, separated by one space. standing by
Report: 14 V
